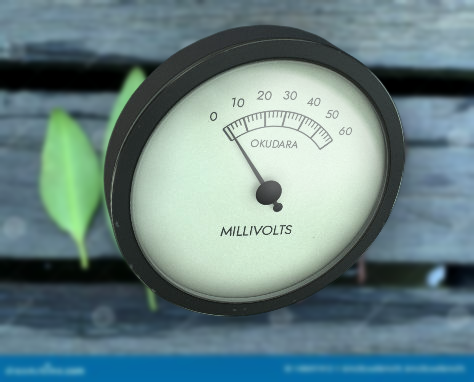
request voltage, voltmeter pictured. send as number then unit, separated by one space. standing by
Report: 2 mV
